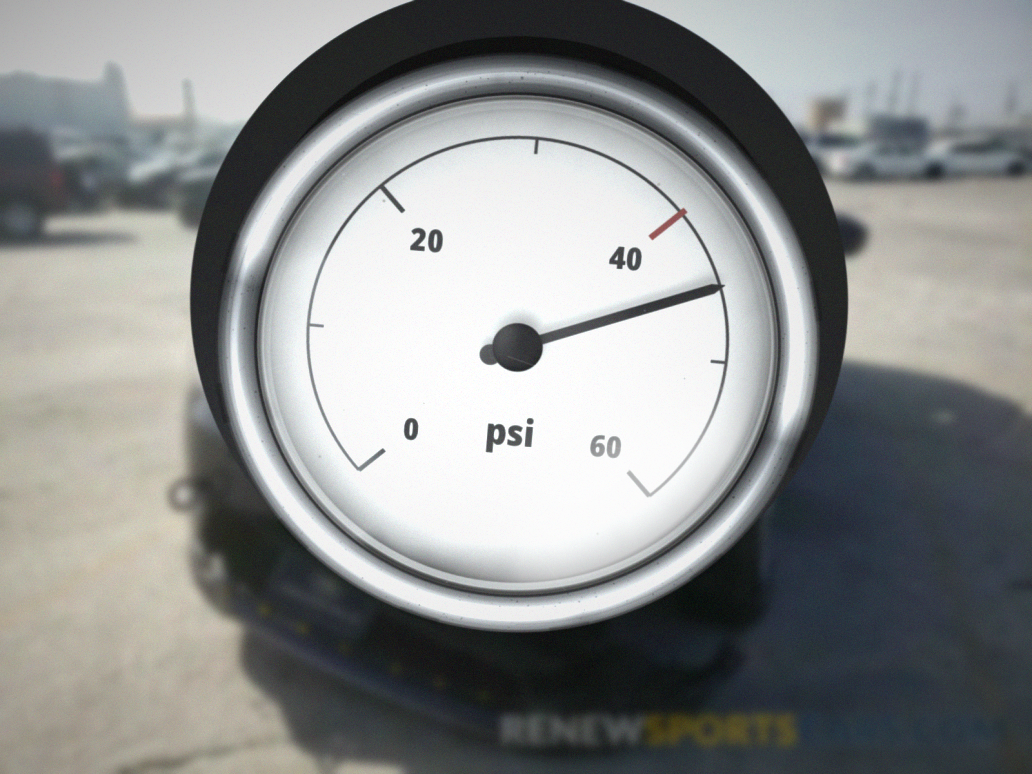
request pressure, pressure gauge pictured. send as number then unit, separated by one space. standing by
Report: 45 psi
